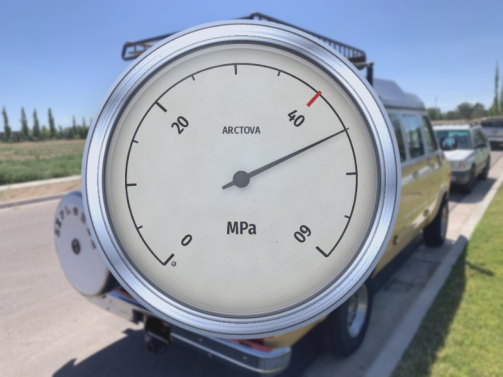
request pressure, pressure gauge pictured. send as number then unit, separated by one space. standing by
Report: 45 MPa
